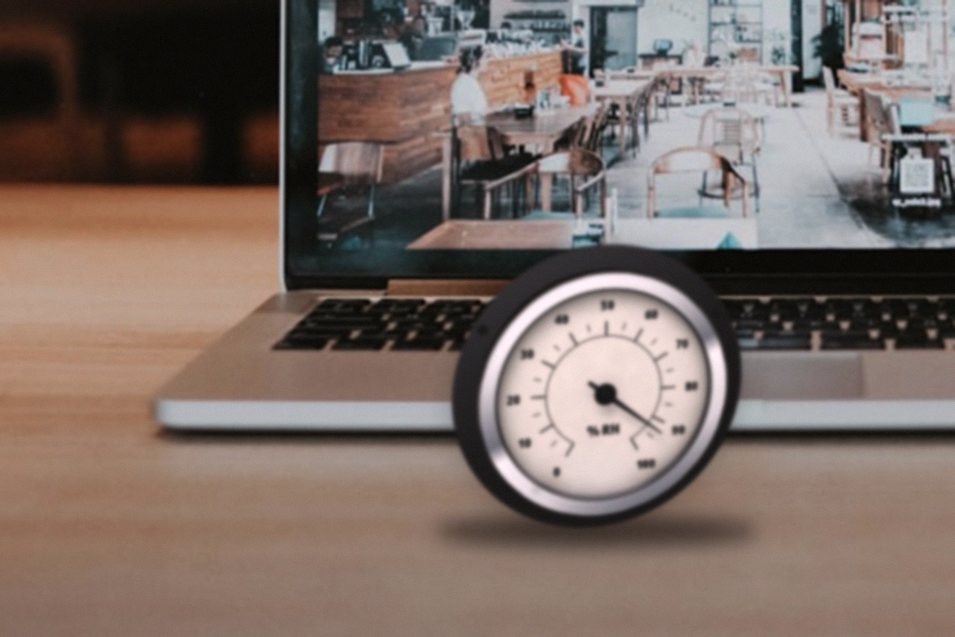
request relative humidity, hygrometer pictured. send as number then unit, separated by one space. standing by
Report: 92.5 %
